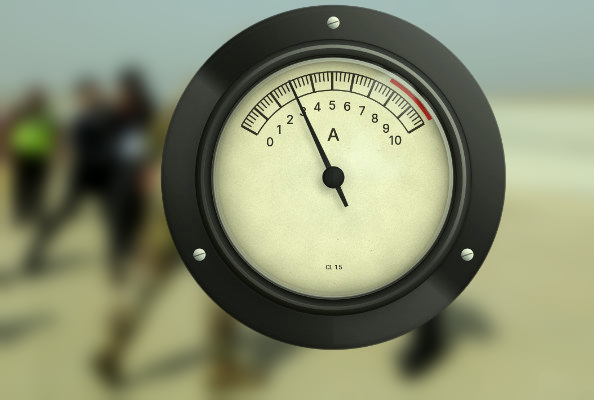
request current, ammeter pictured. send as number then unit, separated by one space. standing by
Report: 3 A
